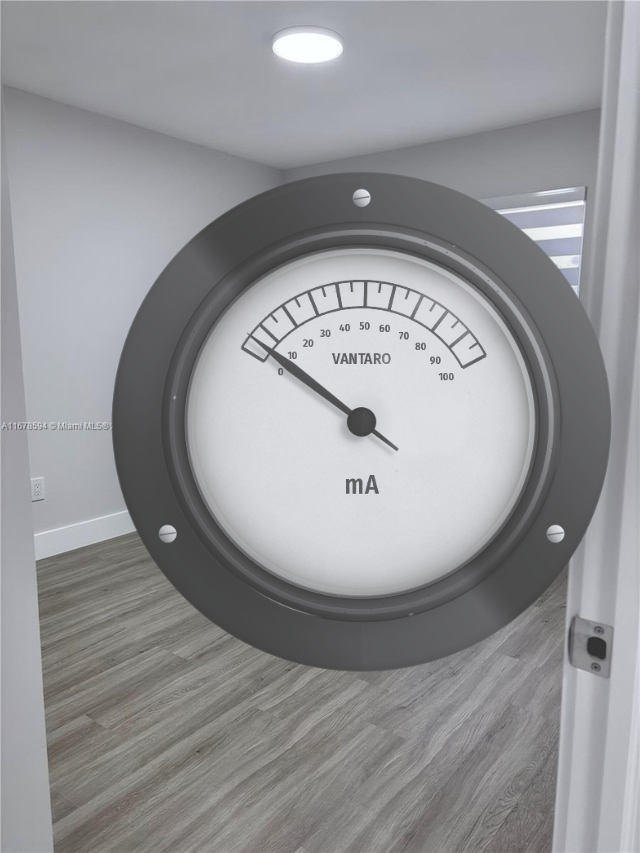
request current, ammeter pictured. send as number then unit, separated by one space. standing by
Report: 5 mA
